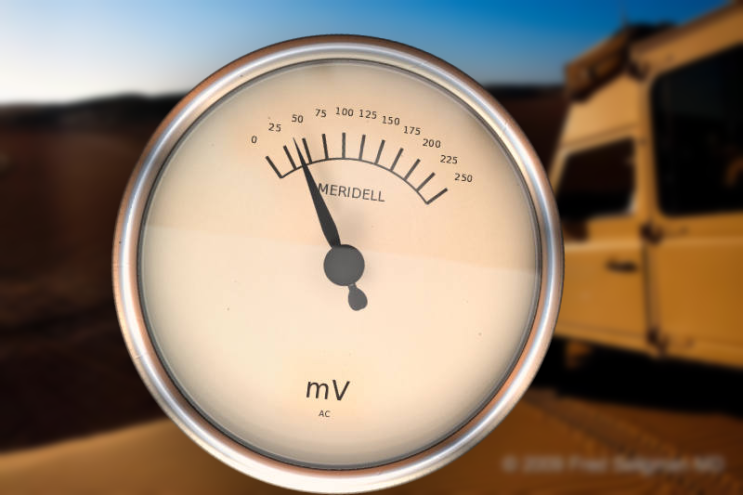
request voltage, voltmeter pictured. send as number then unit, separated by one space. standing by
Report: 37.5 mV
